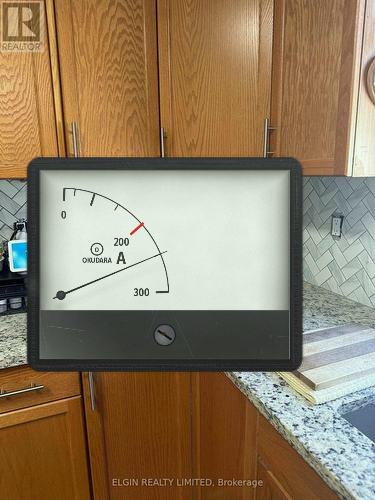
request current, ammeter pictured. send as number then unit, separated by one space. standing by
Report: 250 A
